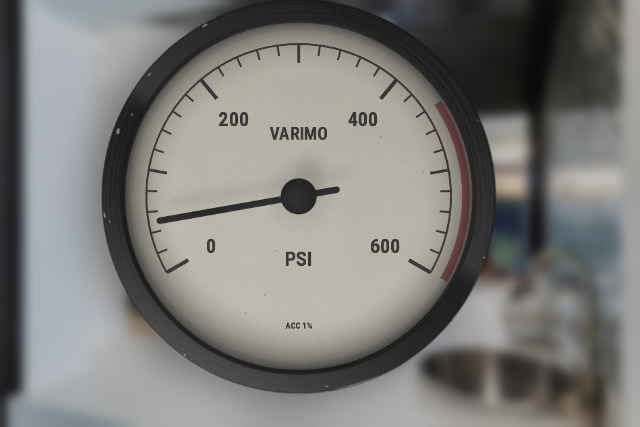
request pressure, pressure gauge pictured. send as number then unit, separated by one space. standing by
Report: 50 psi
